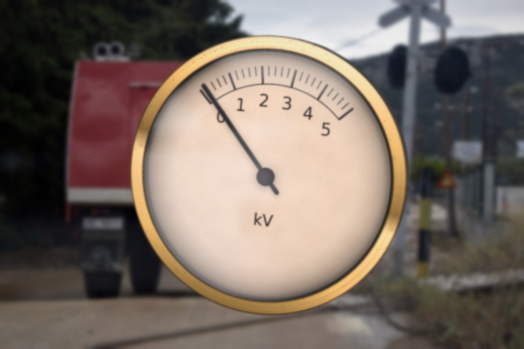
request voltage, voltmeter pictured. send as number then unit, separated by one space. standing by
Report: 0.2 kV
